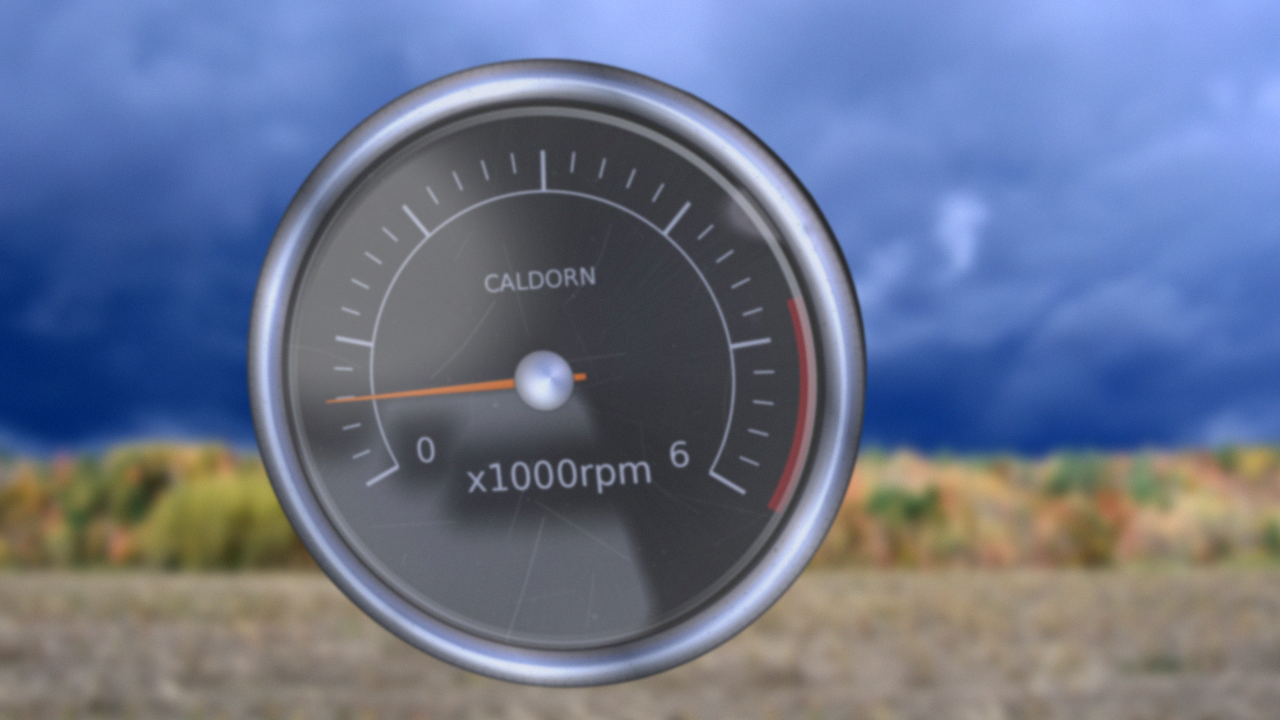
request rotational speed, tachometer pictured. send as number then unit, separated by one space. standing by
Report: 600 rpm
